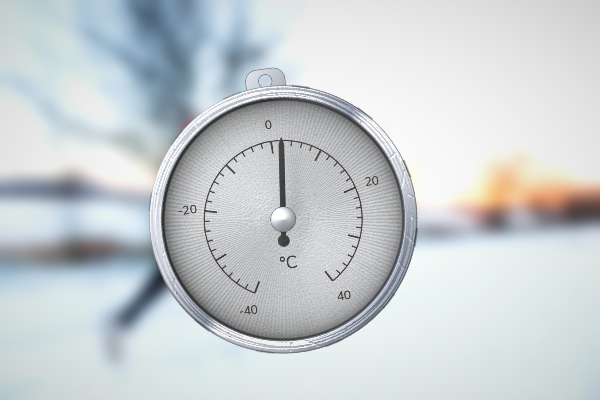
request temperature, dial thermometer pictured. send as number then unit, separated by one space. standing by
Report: 2 °C
